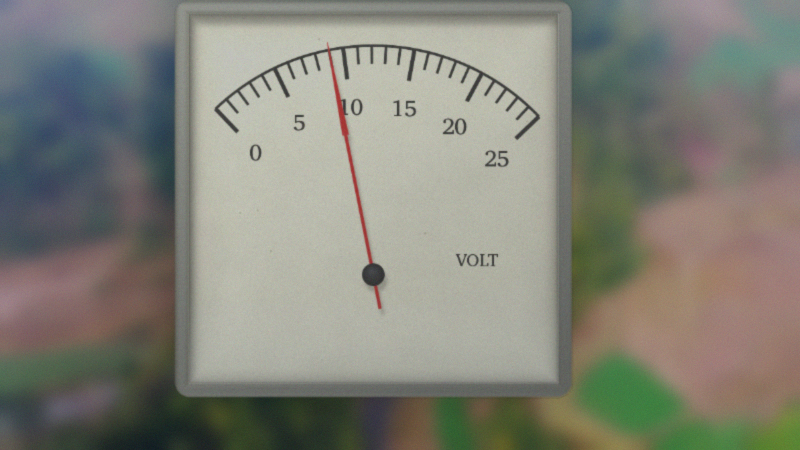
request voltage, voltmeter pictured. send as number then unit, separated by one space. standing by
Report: 9 V
